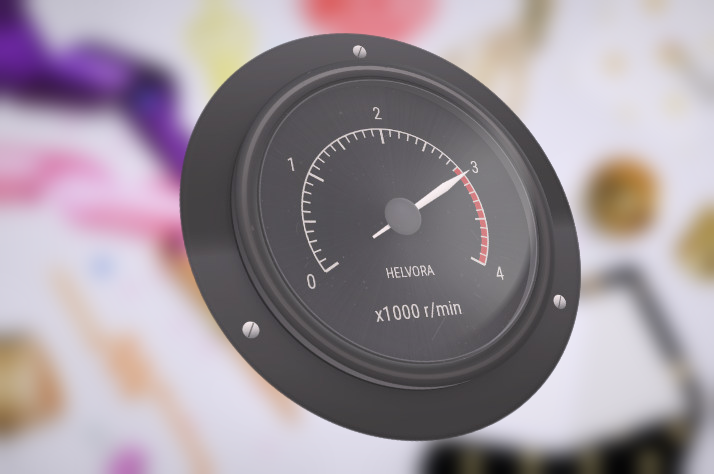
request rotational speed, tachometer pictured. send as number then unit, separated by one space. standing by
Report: 3000 rpm
